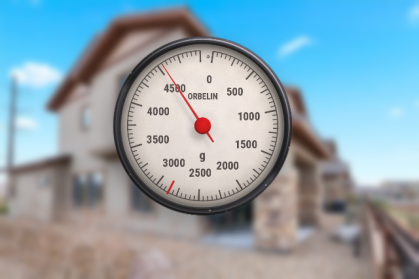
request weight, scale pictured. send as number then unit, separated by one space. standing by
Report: 4550 g
